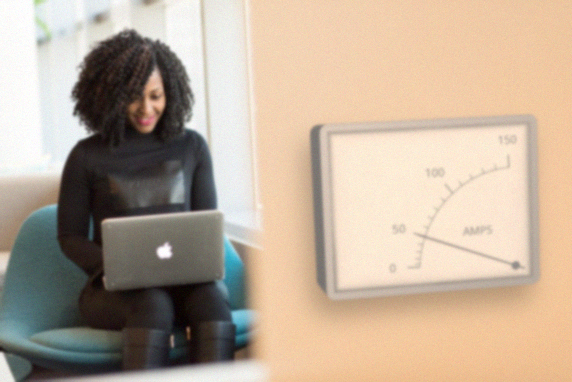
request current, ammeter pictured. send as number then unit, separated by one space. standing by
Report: 50 A
